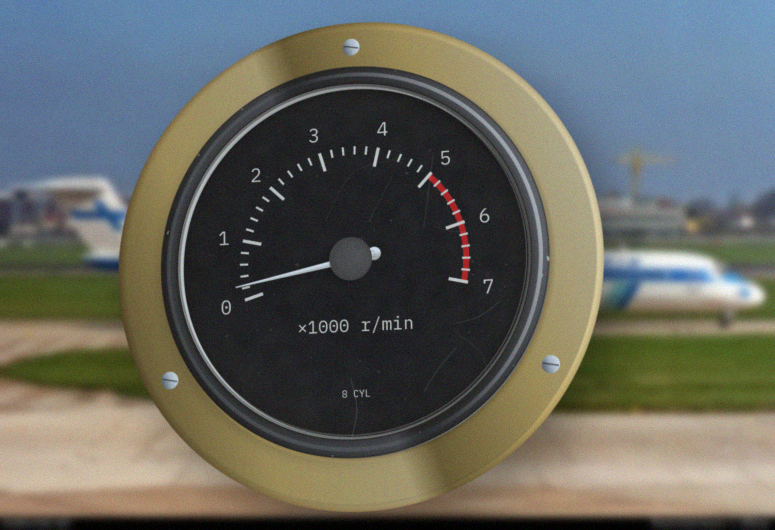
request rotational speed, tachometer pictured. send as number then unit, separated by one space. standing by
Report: 200 rpm
